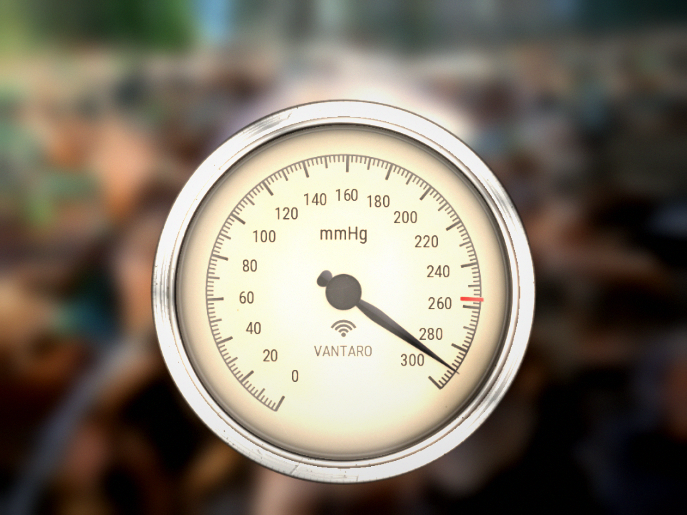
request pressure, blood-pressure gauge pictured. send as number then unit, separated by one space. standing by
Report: 290 mmHg
